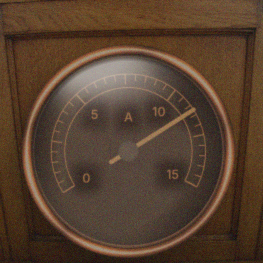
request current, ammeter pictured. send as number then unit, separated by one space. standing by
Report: 11.25 A
